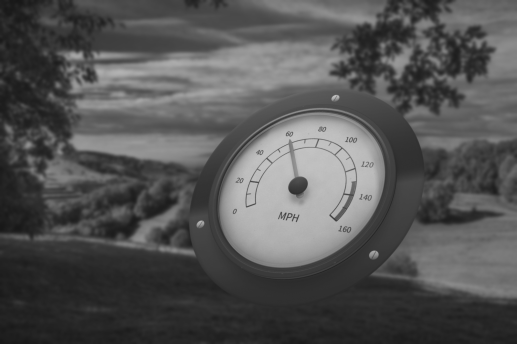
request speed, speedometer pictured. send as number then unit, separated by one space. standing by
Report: 60 mph
